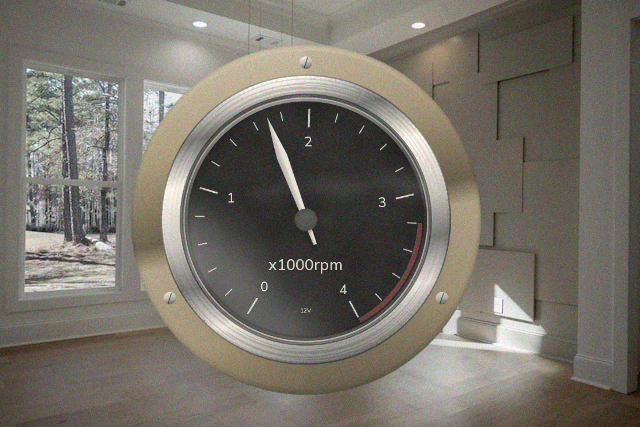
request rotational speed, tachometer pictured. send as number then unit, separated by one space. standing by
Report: 1700 rpm
